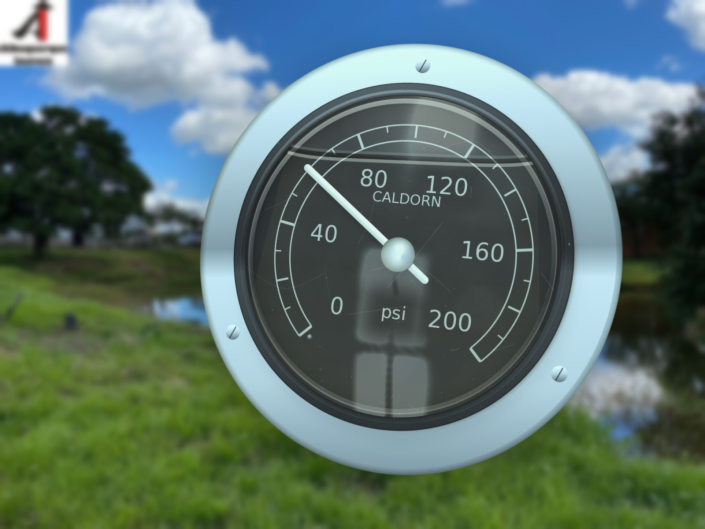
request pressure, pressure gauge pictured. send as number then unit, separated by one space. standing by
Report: 60 psi
